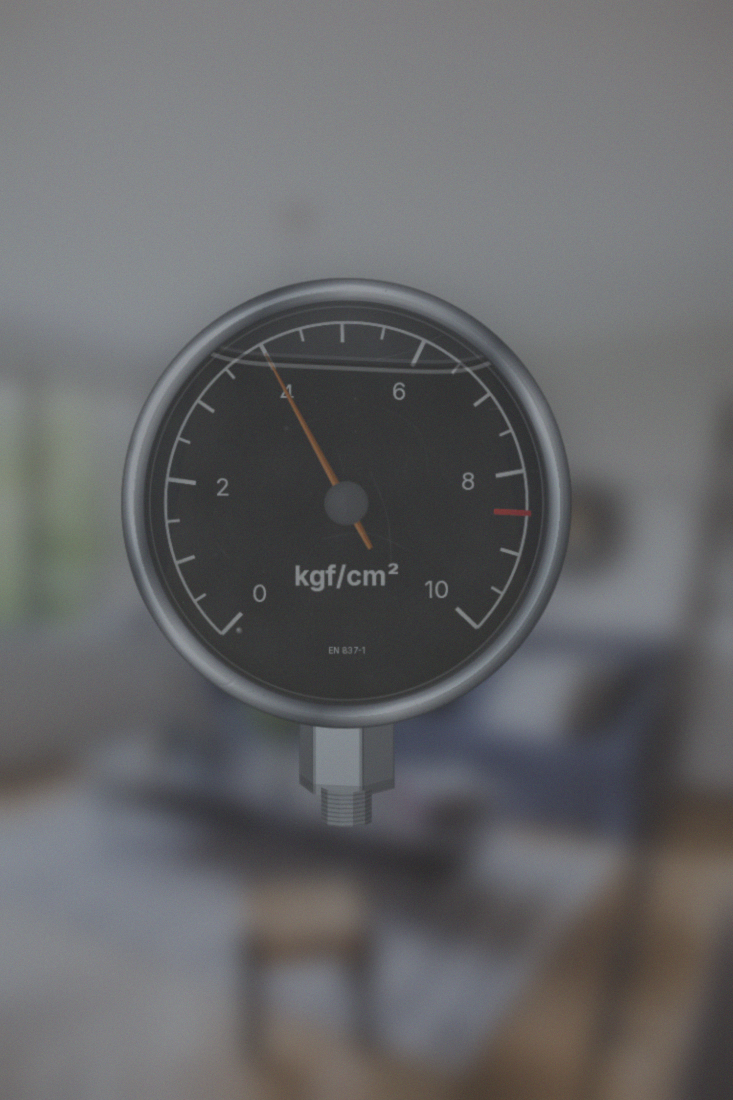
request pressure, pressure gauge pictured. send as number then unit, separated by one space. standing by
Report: 4 kg/cm²
